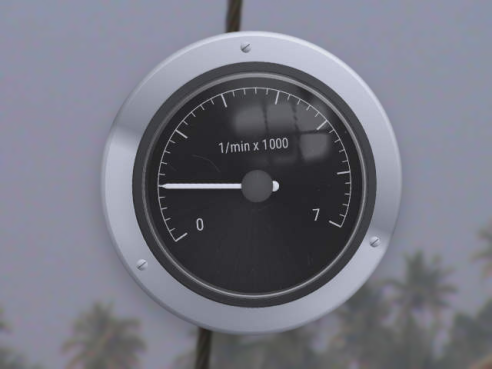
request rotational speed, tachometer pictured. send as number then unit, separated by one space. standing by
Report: 1000 rpm
